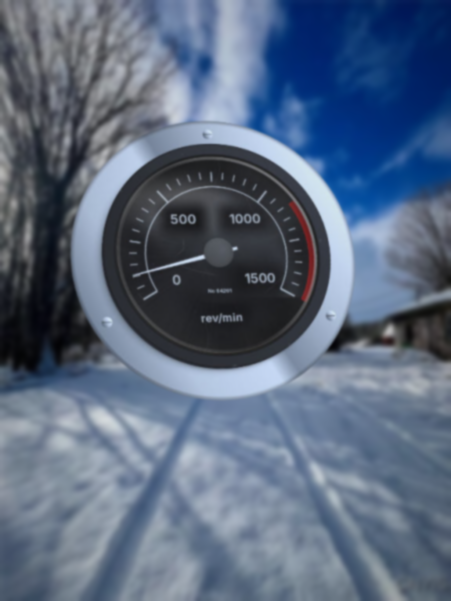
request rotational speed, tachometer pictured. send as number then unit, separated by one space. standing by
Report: 100 rpm
